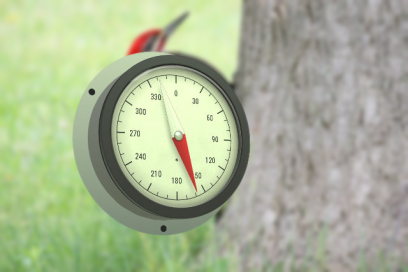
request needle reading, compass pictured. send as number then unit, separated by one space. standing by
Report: 160 °
